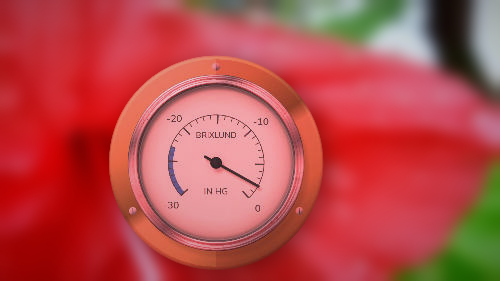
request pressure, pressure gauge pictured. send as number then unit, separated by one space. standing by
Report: -2 inHg
